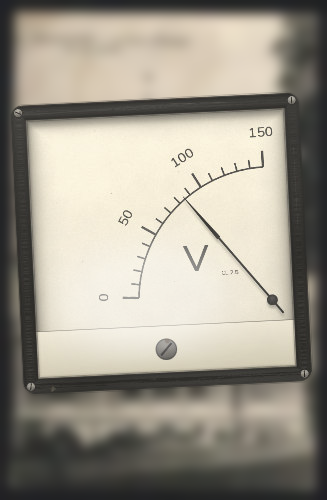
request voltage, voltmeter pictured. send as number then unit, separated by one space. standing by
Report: 85 V
